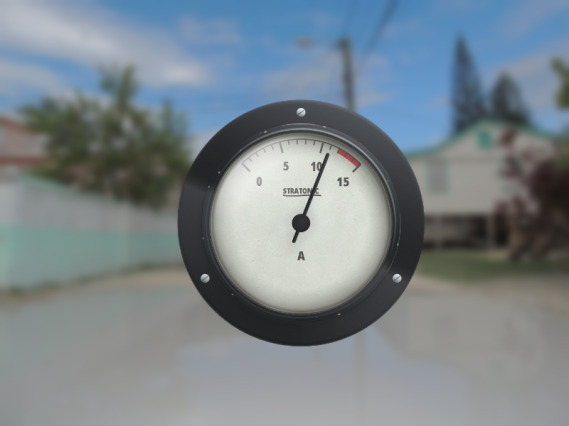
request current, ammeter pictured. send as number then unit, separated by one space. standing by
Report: 11 A
